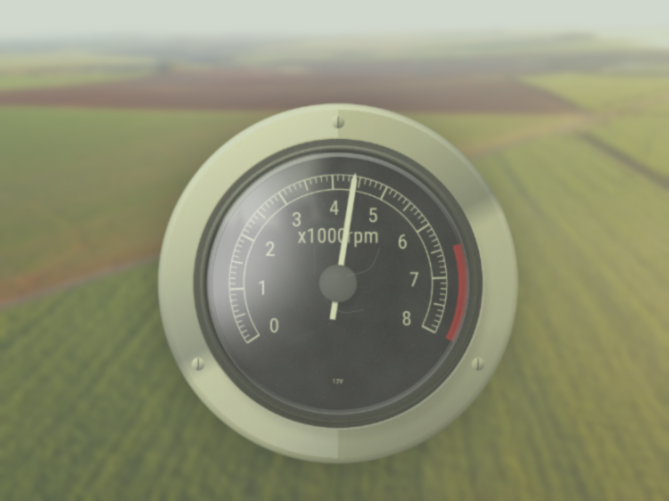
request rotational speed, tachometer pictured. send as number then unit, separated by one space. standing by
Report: 4400 rpm
